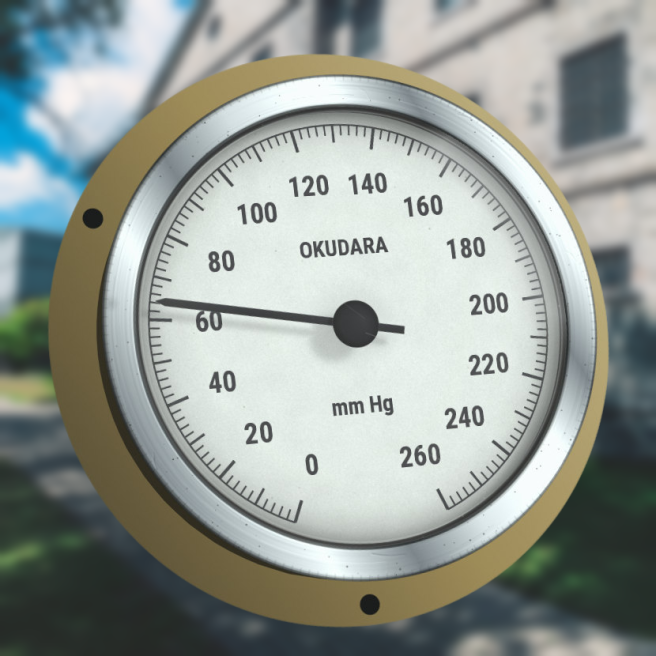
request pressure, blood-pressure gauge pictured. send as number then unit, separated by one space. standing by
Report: 64 mmHg
